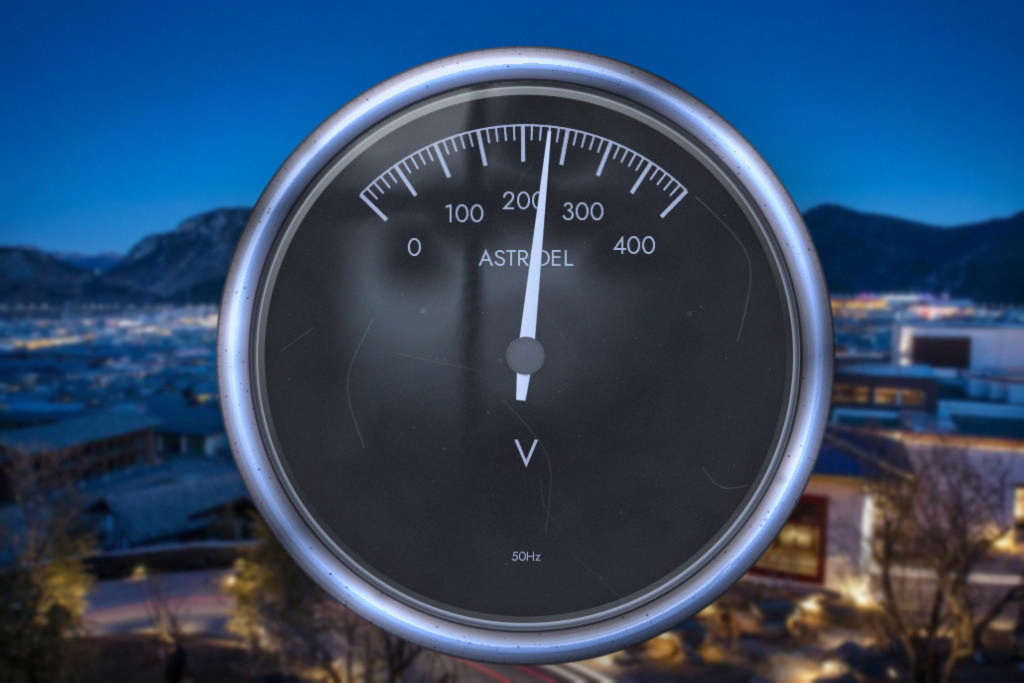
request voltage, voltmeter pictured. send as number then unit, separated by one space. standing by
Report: 230 V
